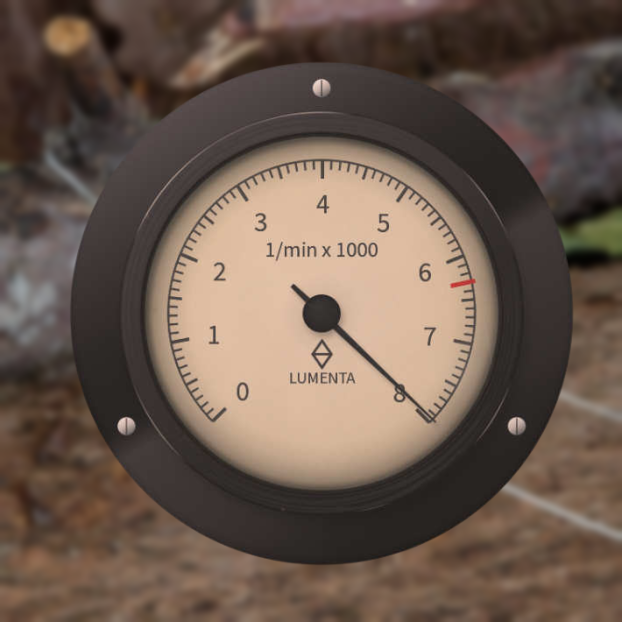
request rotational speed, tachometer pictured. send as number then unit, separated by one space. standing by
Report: 7950 rpm
